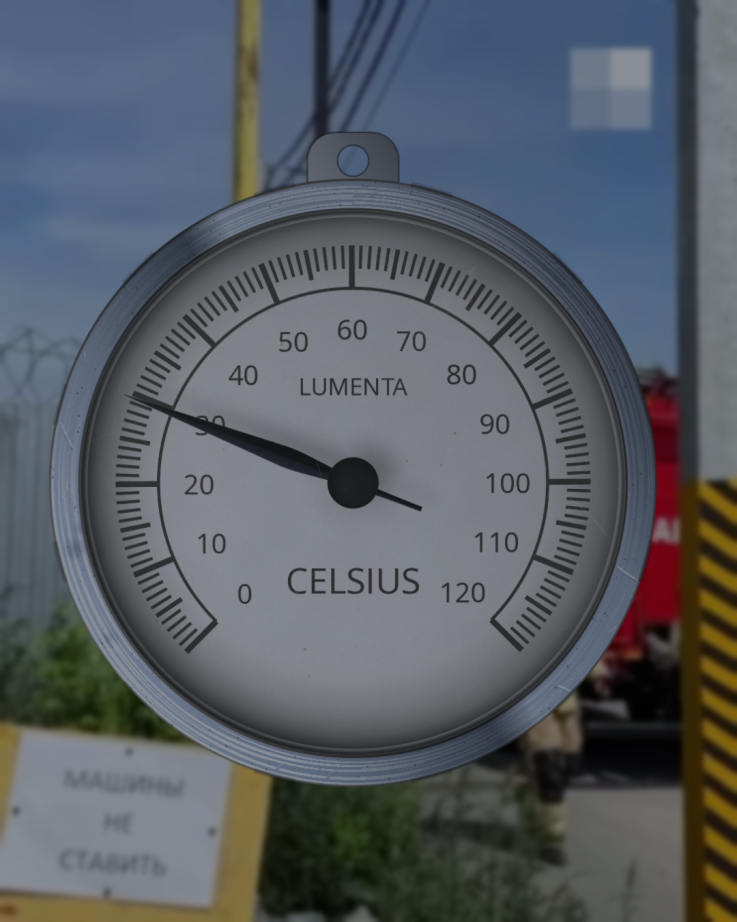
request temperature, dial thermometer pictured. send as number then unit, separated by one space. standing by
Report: 29.5 °C
